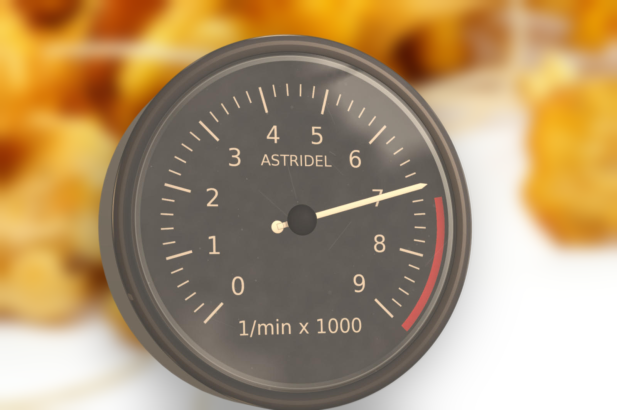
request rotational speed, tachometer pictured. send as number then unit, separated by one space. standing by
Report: 7000 rpm
